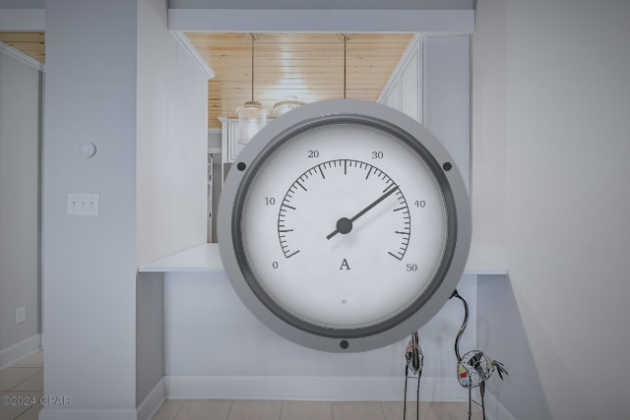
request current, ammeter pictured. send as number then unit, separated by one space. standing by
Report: 36 A
